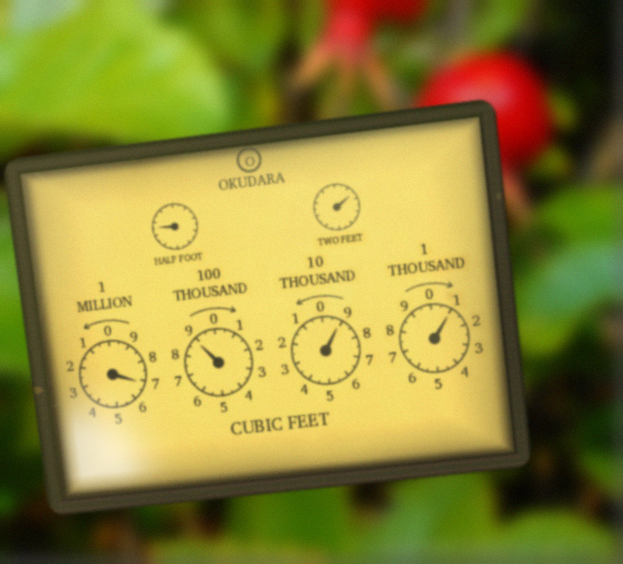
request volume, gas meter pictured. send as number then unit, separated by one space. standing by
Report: 689100 ft³
